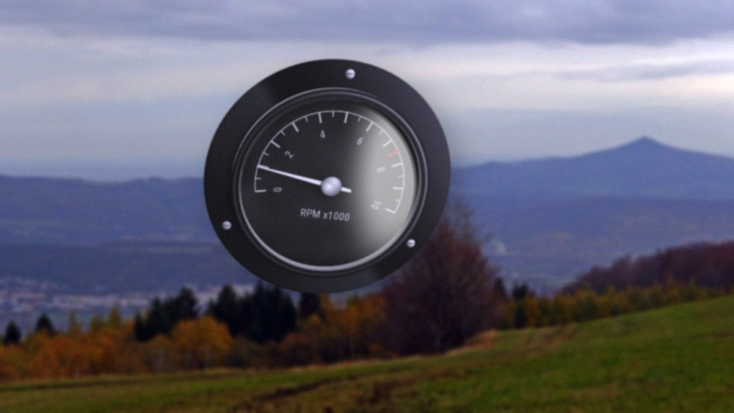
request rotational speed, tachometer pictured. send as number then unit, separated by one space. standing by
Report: 1000 rpm
